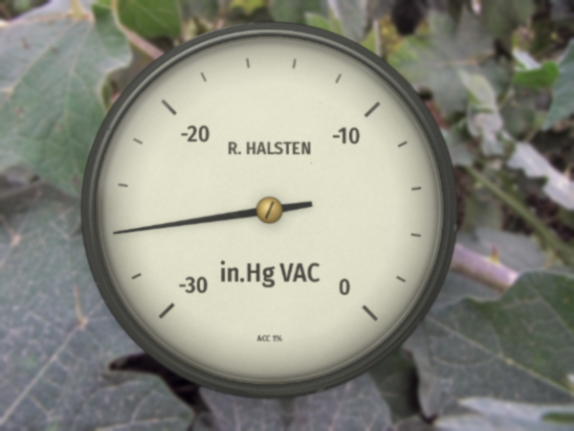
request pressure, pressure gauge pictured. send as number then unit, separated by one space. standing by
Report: -26 inHg
